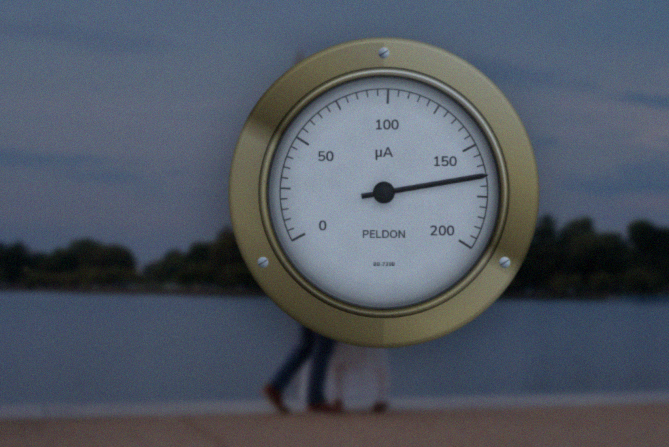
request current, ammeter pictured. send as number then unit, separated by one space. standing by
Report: 165 µA
